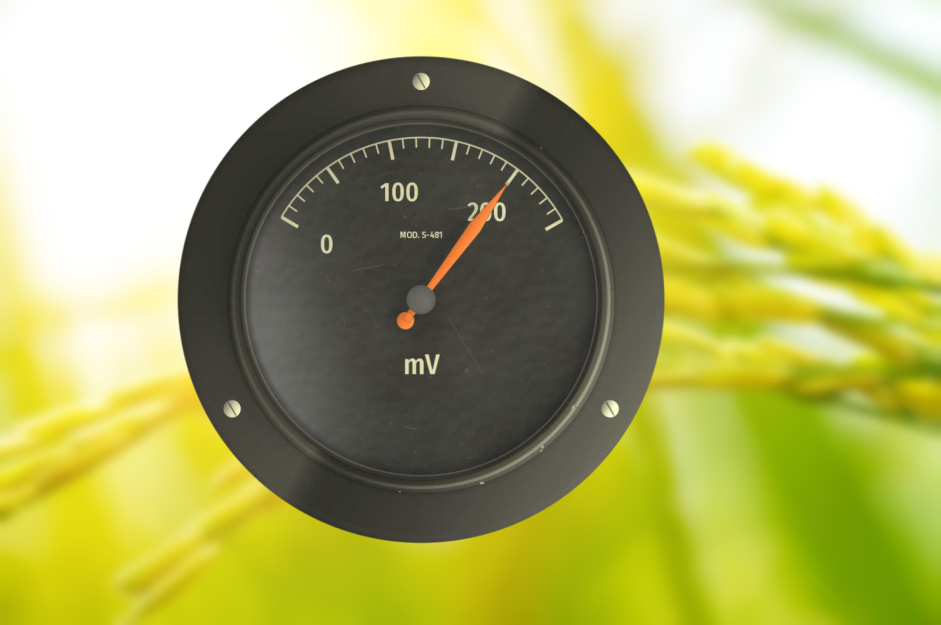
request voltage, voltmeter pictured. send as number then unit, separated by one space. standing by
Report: 200 mV
